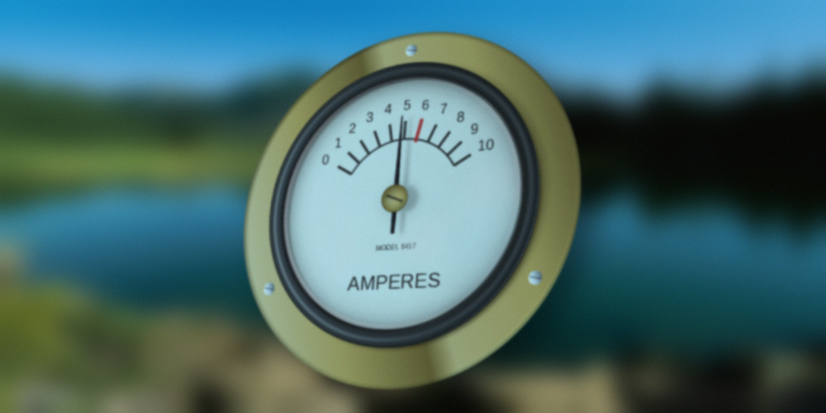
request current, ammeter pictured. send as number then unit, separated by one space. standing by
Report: 5 A
